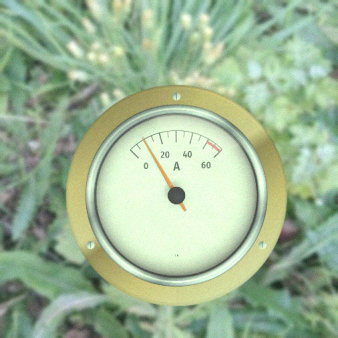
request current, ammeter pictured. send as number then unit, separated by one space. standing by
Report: 10 A
